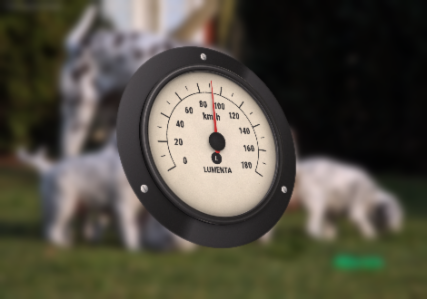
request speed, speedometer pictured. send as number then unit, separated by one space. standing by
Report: 90 km/h
